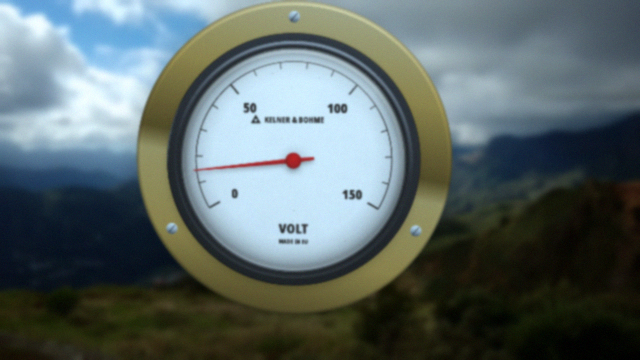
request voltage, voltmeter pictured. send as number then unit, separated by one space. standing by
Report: 15 V
